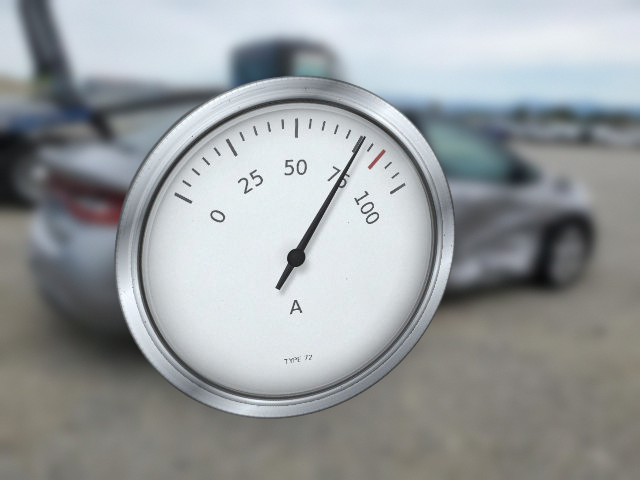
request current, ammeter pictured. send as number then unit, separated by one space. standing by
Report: 75 A
